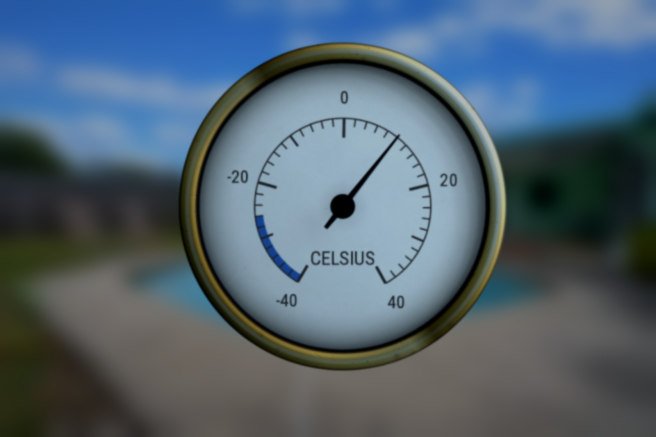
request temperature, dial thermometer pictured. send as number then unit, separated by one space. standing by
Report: 10 °C
